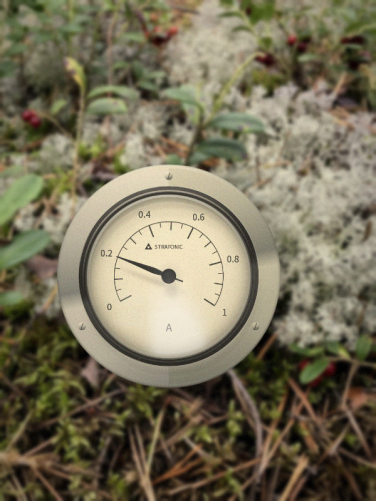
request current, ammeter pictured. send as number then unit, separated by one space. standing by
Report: 0.2 A
